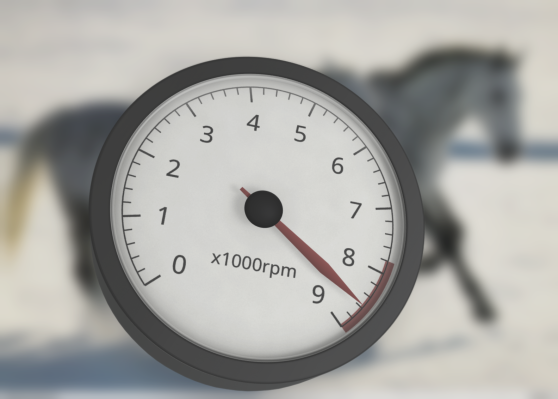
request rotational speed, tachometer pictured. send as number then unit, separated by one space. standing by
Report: 8600 rpm
